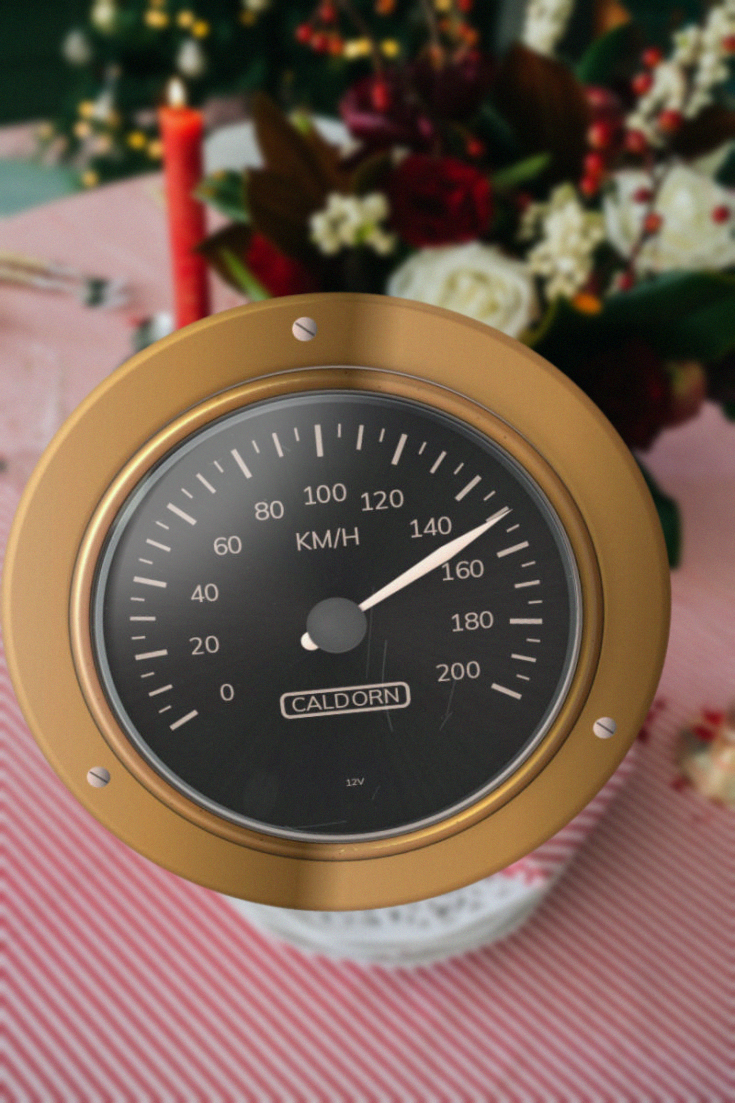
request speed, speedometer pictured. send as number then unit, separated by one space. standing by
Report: 150 km/h
